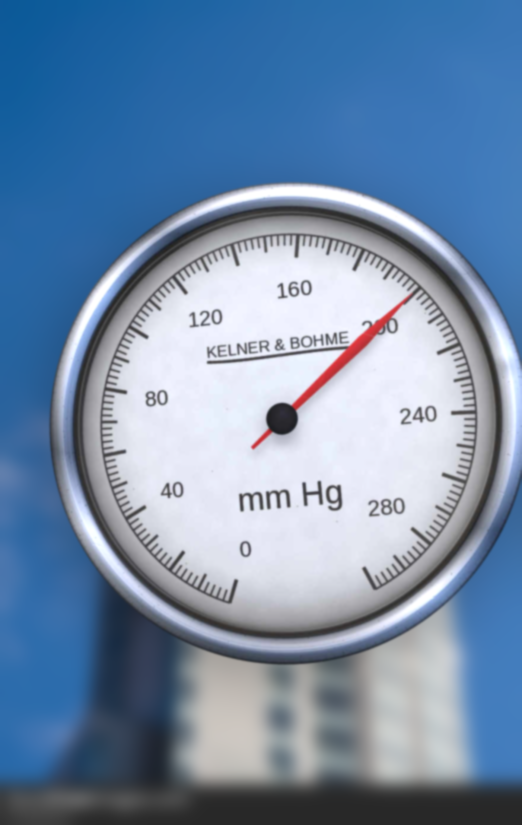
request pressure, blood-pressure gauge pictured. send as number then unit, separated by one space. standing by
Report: 200 mmHg
